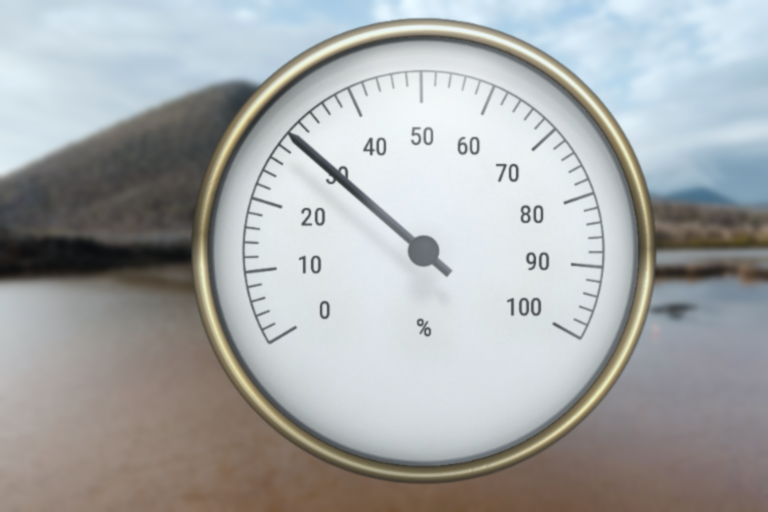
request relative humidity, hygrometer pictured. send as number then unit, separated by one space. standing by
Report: 30 %
